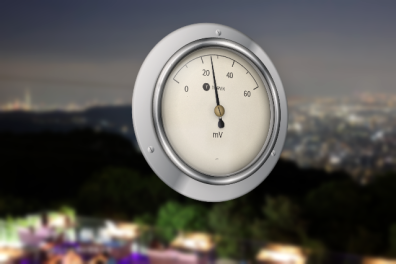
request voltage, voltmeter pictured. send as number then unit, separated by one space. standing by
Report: 25 mV
